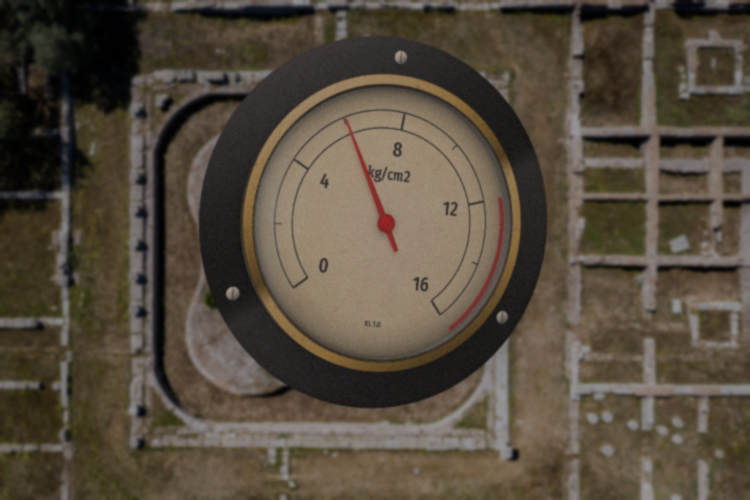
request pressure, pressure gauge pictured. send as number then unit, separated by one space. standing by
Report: 6 kg/cm²
